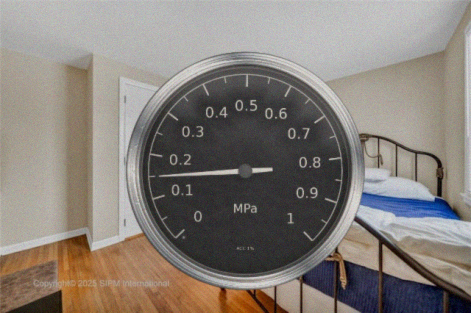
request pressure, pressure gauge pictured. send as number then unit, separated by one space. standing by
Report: 0.15 MPa
